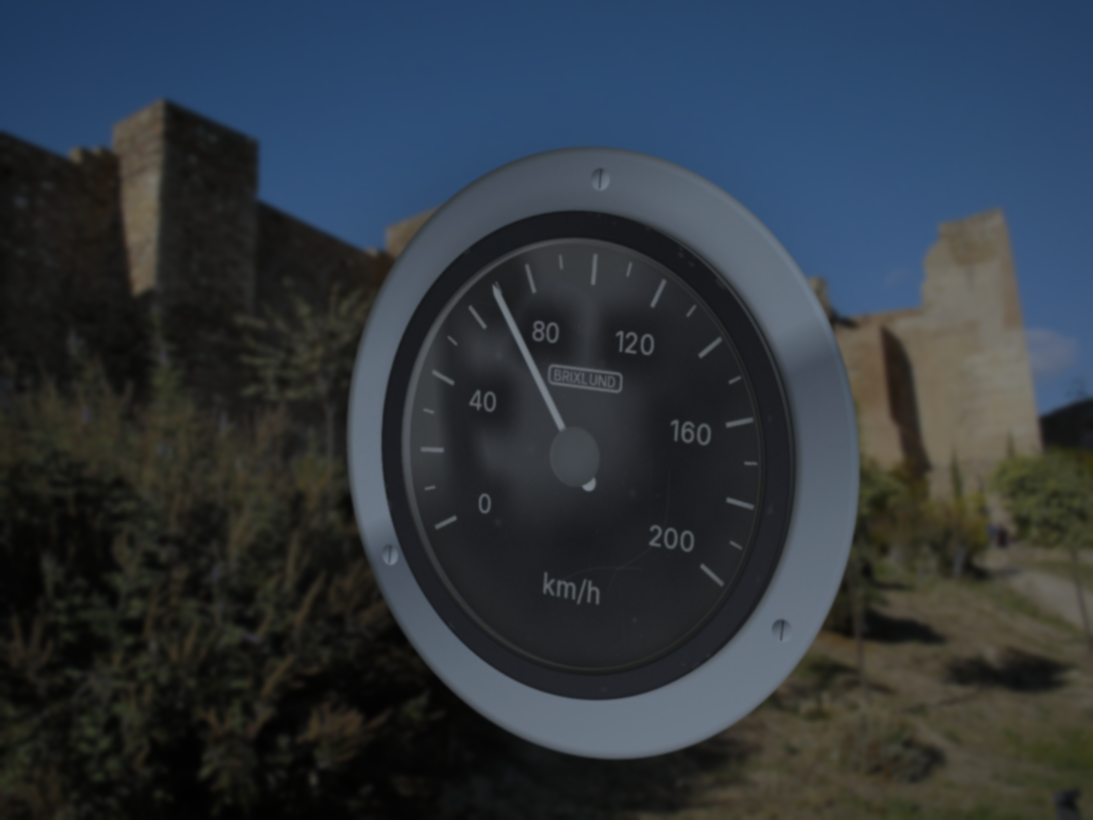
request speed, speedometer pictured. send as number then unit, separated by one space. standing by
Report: 70 km/h
